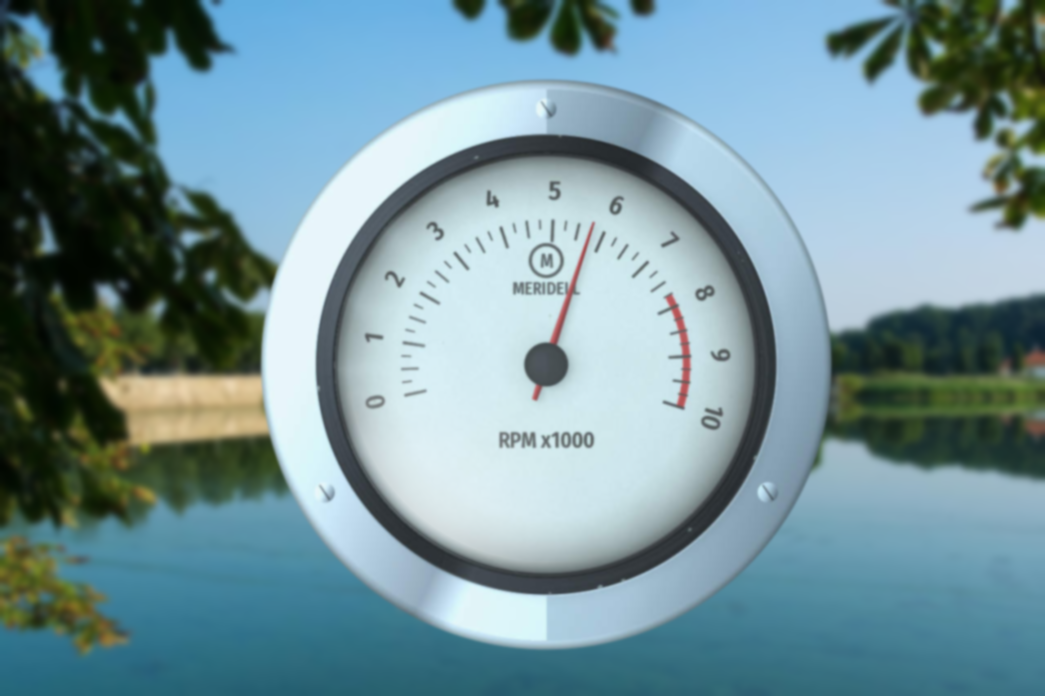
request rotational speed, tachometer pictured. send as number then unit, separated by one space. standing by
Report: 5750 rpm
